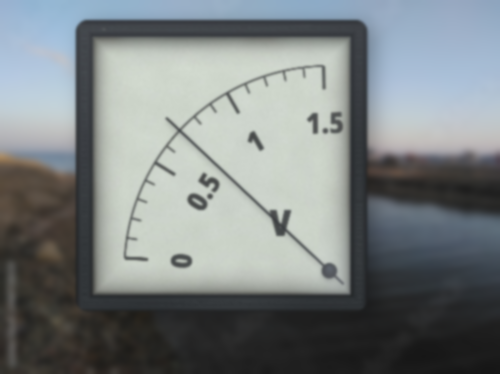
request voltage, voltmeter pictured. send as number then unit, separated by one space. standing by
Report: 0.7 V
